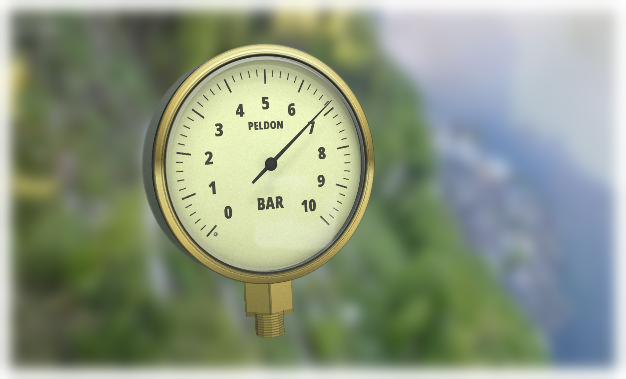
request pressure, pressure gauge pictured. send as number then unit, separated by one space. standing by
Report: 6.8 bar
